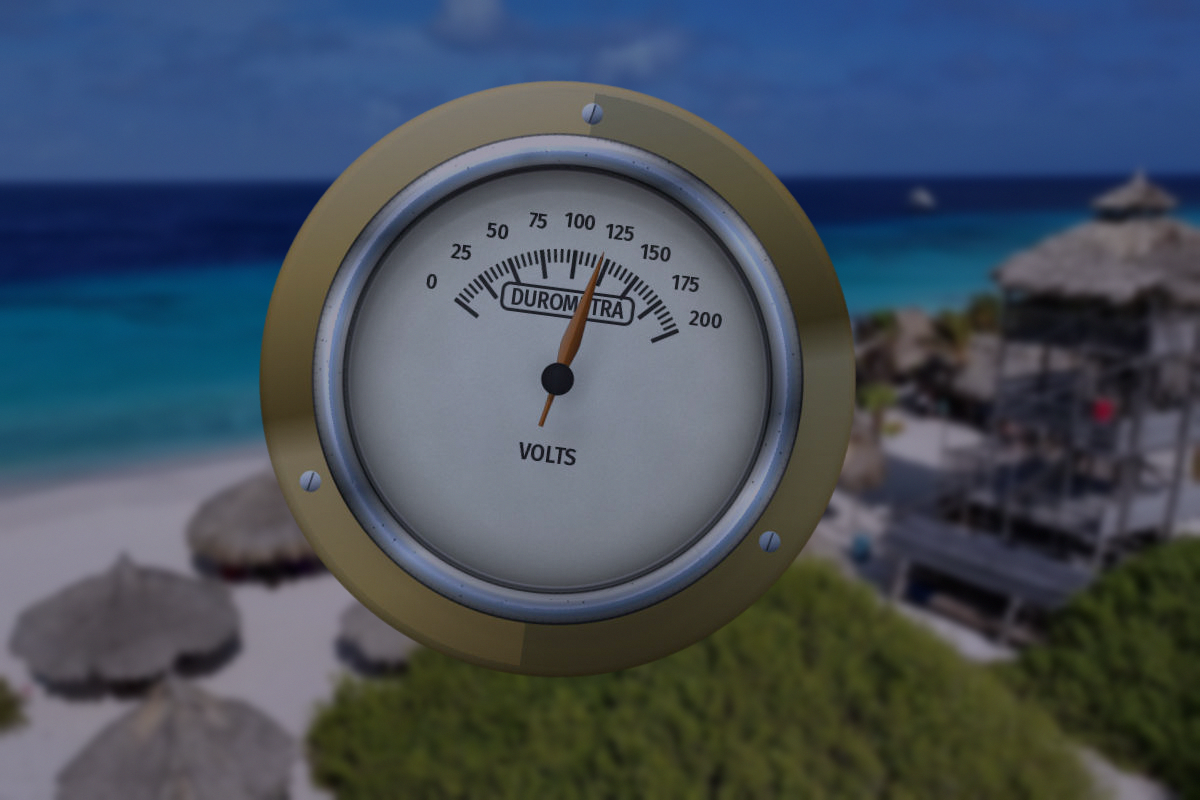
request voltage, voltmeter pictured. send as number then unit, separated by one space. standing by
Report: 120 V
